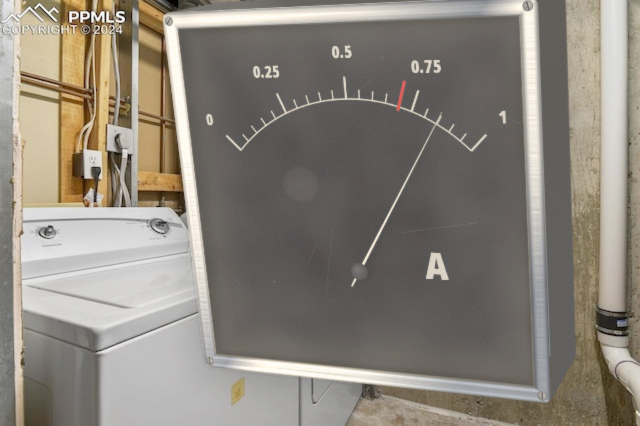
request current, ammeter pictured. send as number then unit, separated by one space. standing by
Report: 0.85 A
